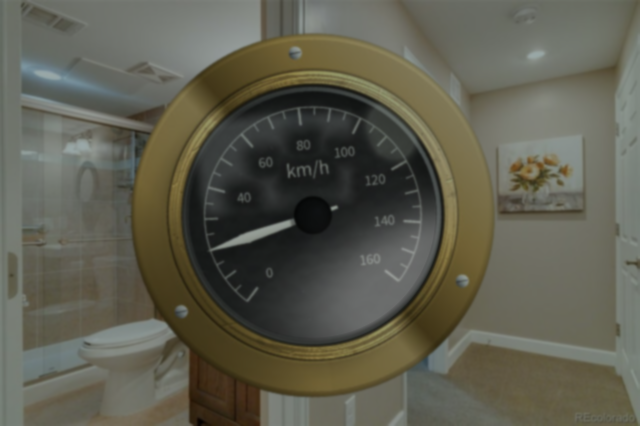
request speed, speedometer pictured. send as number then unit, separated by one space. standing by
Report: 20 km/h
